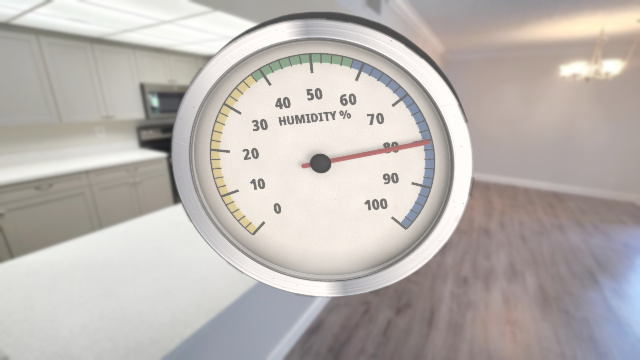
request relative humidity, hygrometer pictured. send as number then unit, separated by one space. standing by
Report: 80 %
